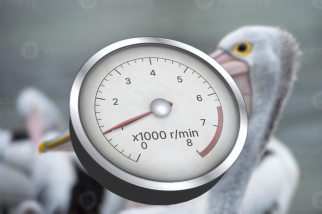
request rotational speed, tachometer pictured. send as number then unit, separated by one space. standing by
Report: 1000 rpm
